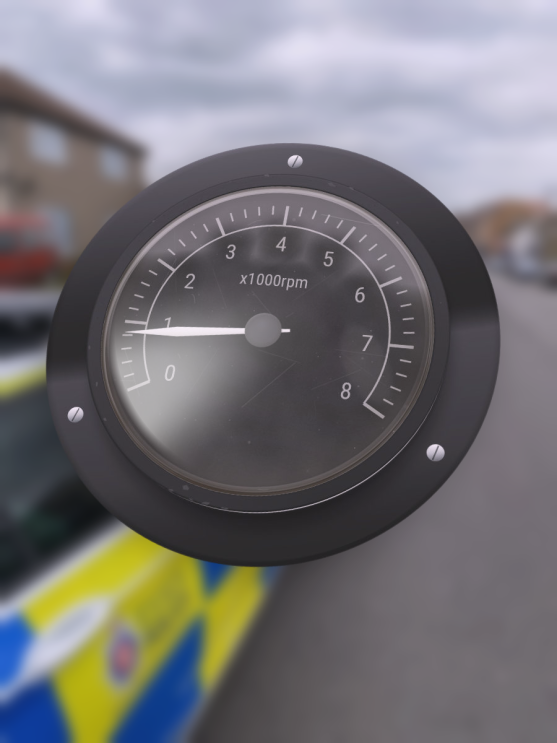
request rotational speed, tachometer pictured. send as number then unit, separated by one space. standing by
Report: 800 rpm
